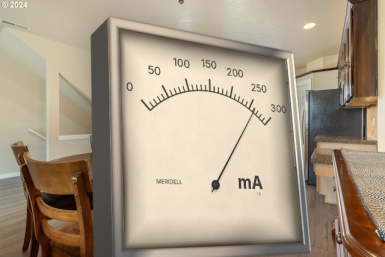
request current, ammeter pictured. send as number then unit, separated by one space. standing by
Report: 260 mA
